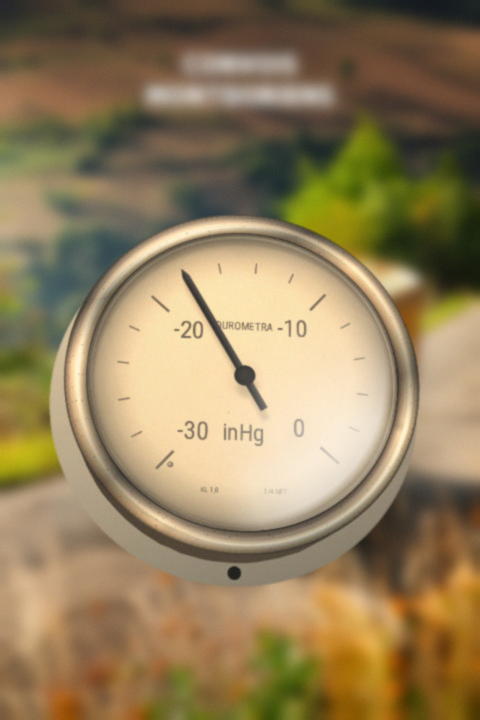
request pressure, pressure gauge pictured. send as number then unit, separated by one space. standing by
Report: -18 inHg
